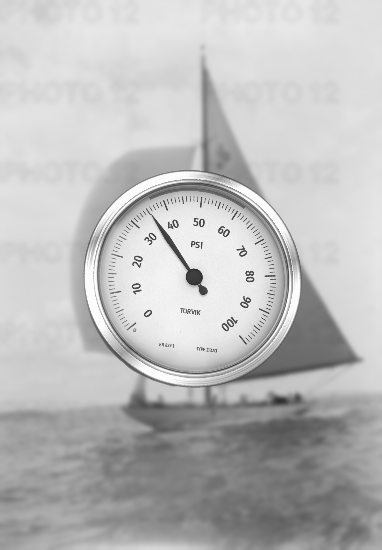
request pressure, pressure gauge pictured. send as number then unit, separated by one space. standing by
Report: 35 psi
